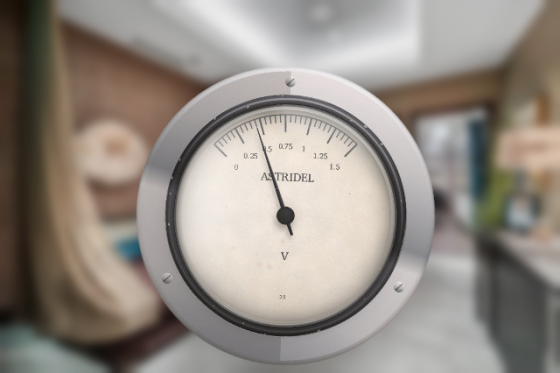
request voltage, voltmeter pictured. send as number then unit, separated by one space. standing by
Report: 0.45 V
